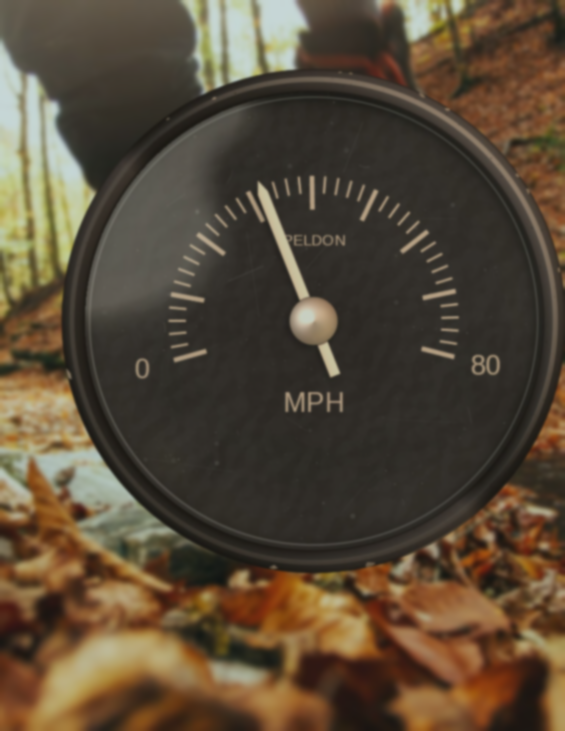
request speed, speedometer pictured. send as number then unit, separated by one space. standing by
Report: 32 mph
